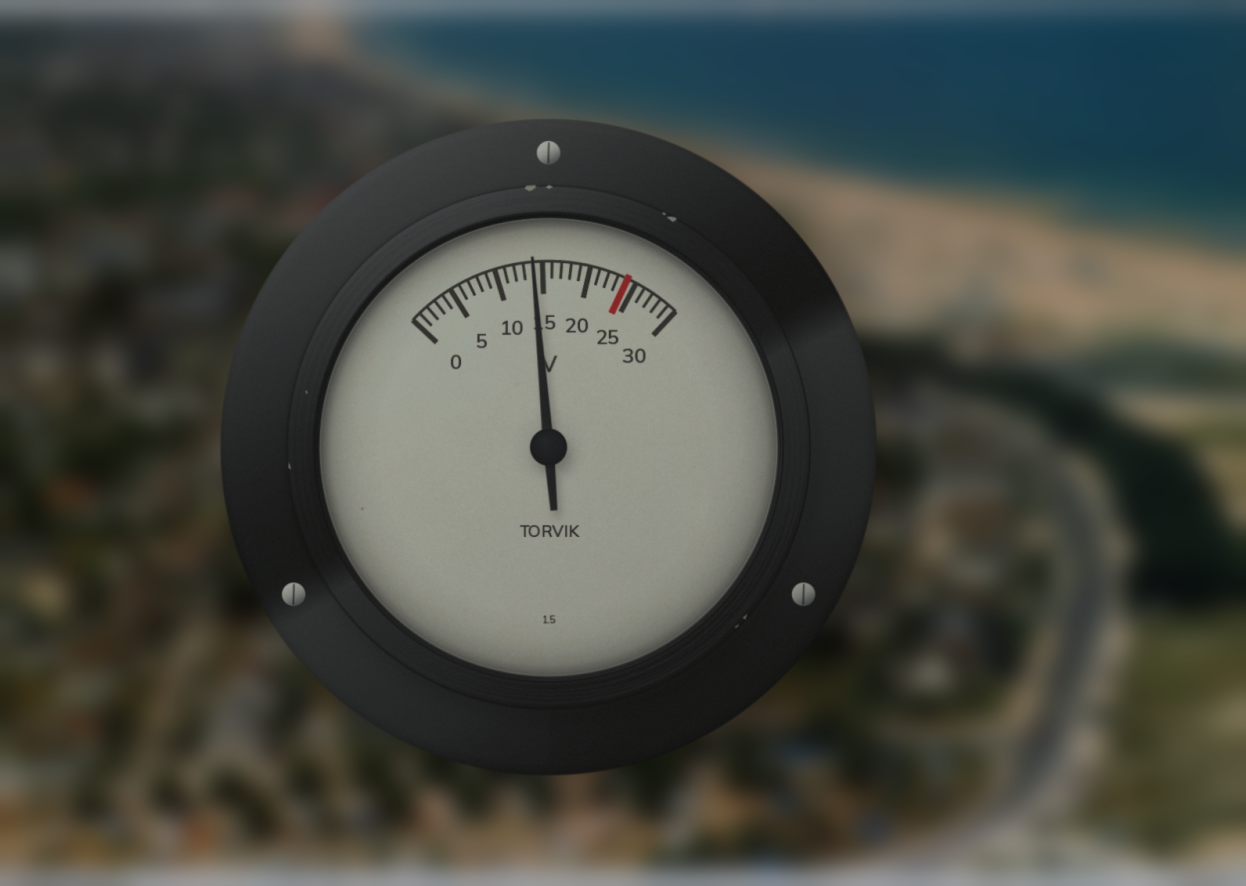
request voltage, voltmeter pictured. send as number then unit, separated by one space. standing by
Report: 14 V
